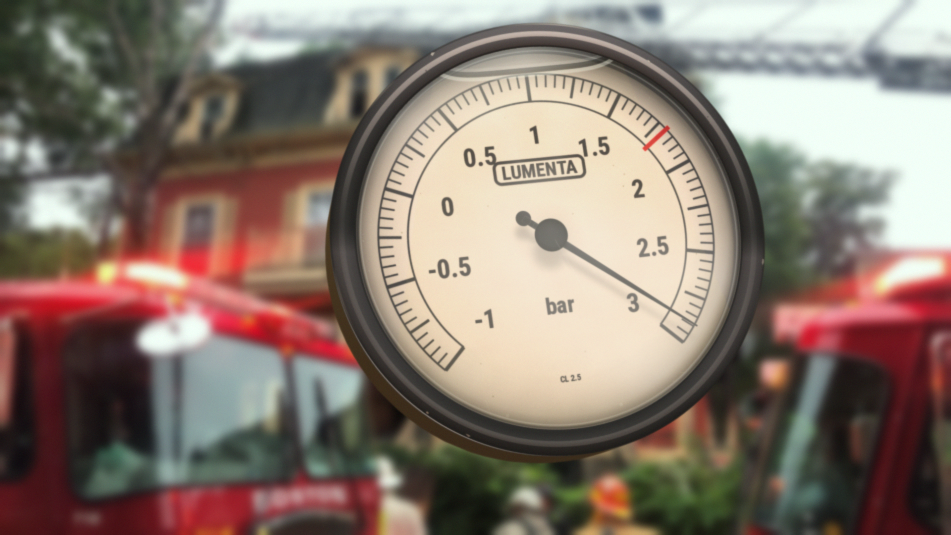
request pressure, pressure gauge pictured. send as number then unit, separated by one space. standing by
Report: 2.9 bar
